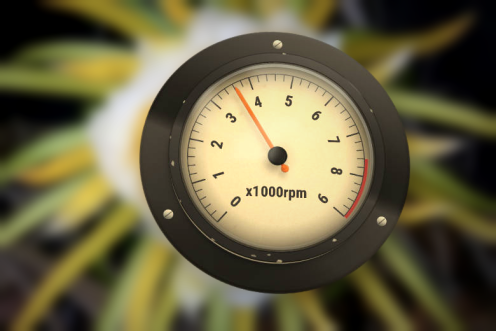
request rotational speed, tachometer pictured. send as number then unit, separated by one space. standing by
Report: 3600 rpm
